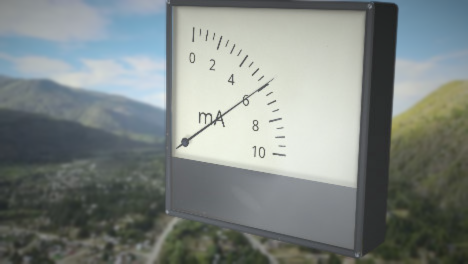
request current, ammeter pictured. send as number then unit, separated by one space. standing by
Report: 6 mA
